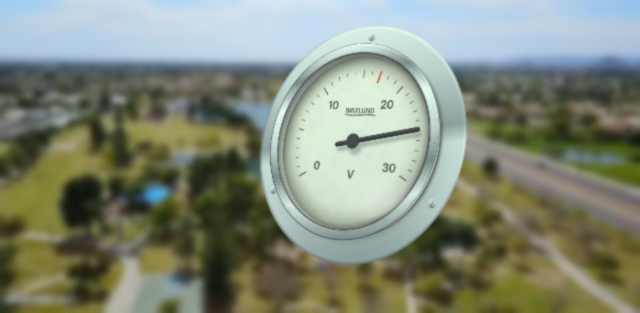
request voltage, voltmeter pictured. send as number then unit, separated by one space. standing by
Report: 25 V
